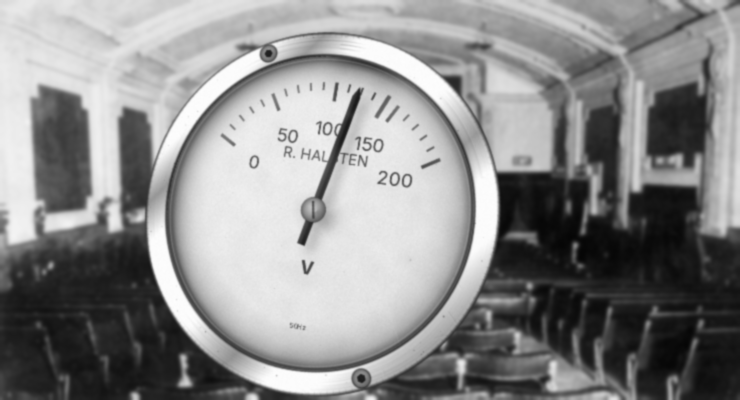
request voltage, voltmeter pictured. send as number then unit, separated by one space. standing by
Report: 120 V
